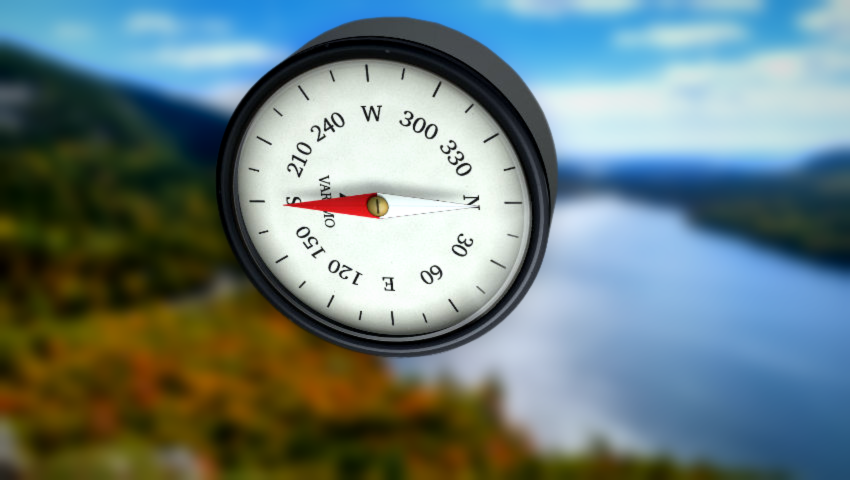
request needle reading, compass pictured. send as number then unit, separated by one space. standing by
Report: 180 °
